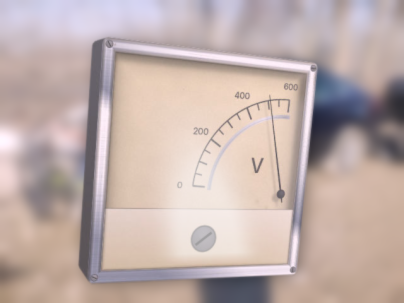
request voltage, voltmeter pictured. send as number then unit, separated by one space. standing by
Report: 500 V
